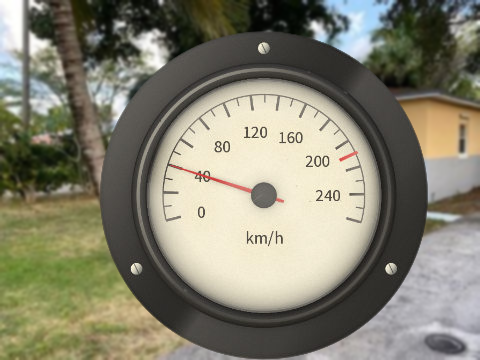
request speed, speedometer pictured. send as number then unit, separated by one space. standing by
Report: 40 km/h
